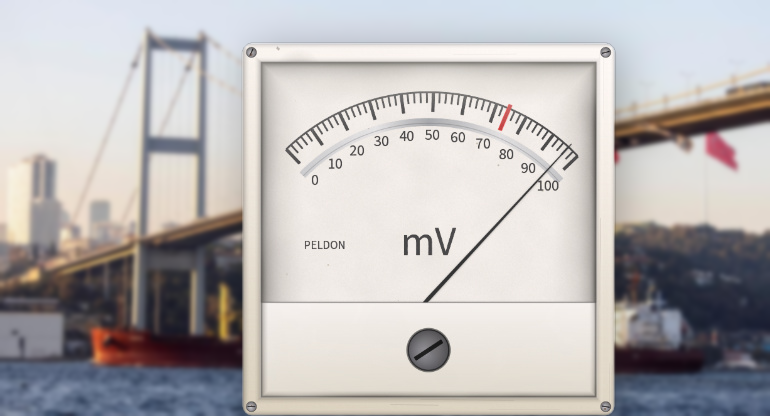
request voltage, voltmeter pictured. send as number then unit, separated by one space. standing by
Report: 96 mV
